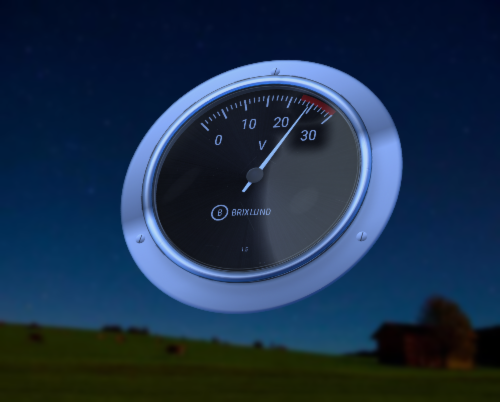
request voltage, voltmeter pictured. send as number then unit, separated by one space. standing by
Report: 25 V
